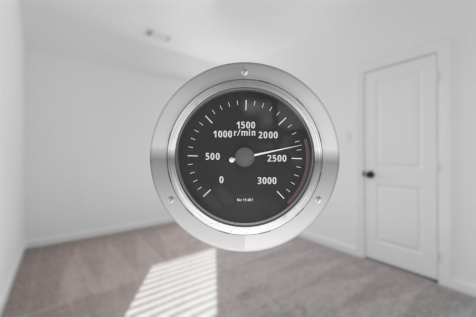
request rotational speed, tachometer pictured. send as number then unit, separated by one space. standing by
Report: 2350 rpm
